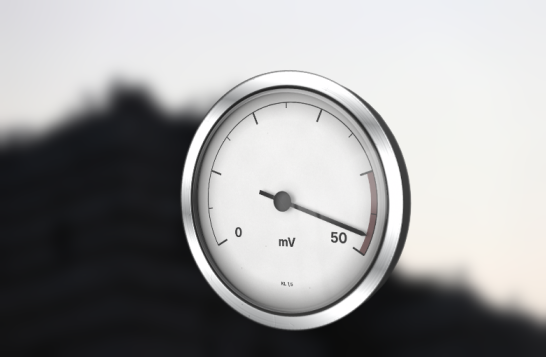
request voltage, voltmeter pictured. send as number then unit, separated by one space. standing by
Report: 47.5 mV
